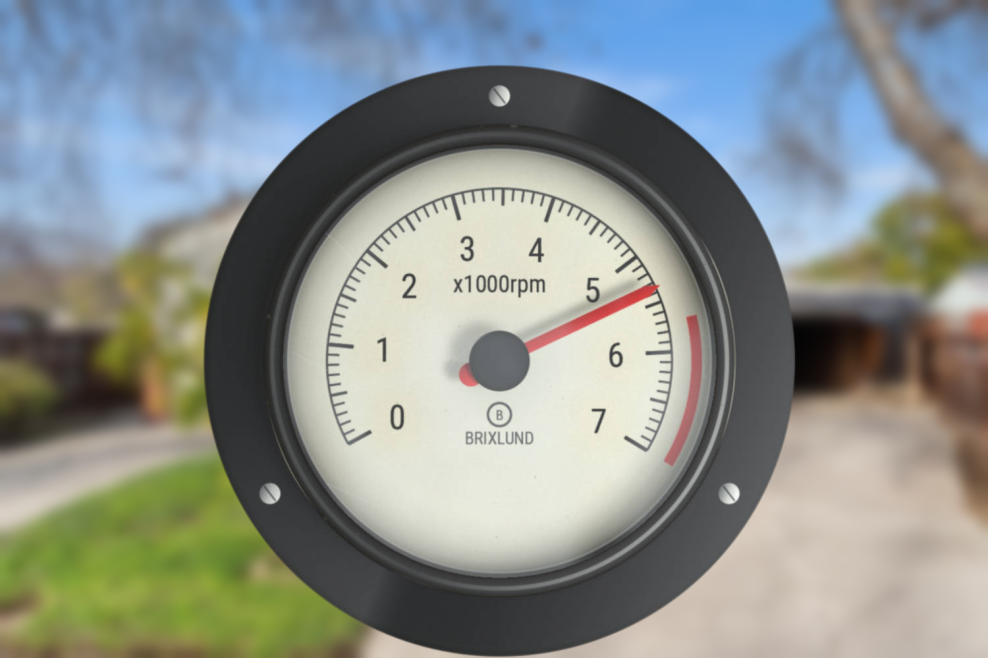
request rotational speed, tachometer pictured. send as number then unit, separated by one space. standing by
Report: 5350 rpm
